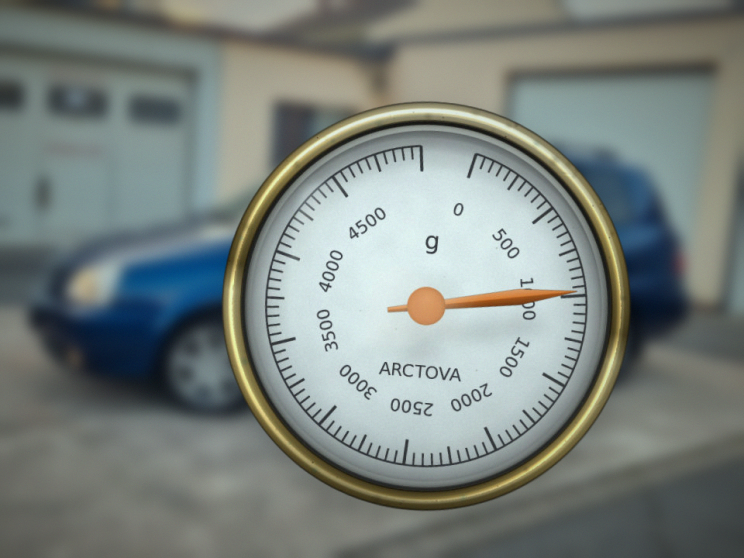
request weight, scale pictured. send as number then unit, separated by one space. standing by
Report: 975 g
